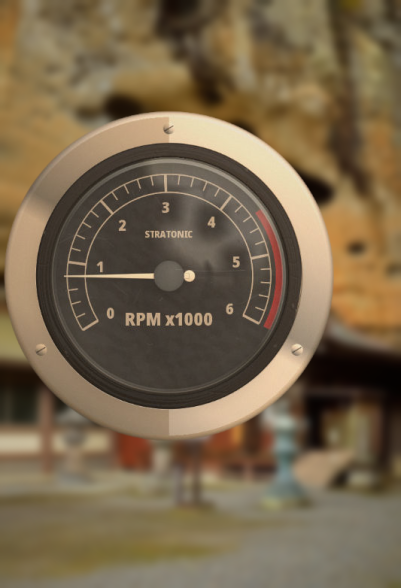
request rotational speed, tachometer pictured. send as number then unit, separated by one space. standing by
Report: 800 rpm
